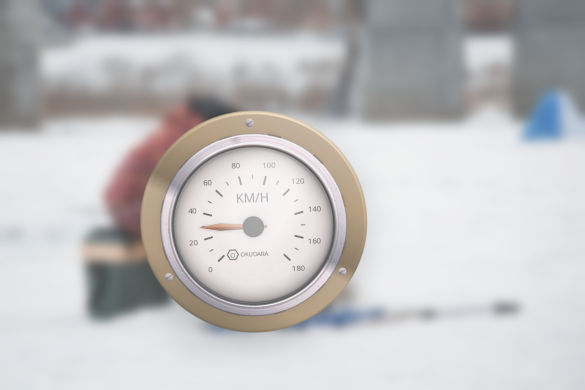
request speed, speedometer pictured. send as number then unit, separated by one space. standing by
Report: 30 km/h
